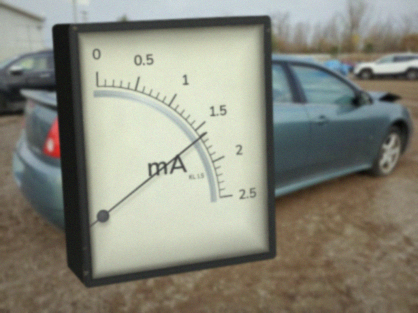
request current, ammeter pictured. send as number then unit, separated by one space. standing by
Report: 1.6 mA
